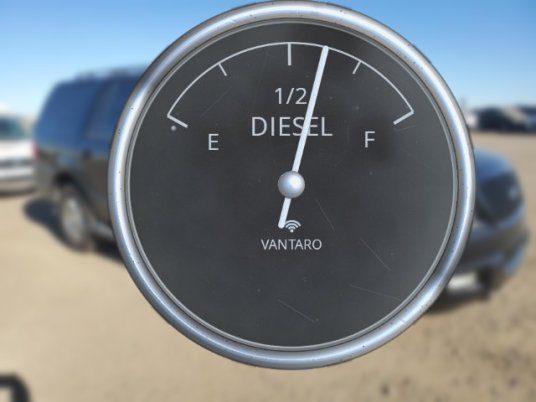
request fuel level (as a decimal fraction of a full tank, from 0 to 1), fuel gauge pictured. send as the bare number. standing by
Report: 0.625
